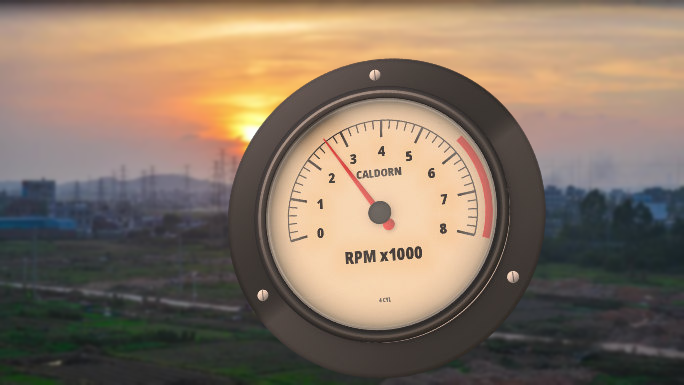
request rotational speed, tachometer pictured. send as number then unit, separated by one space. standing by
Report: 2600 rpm
